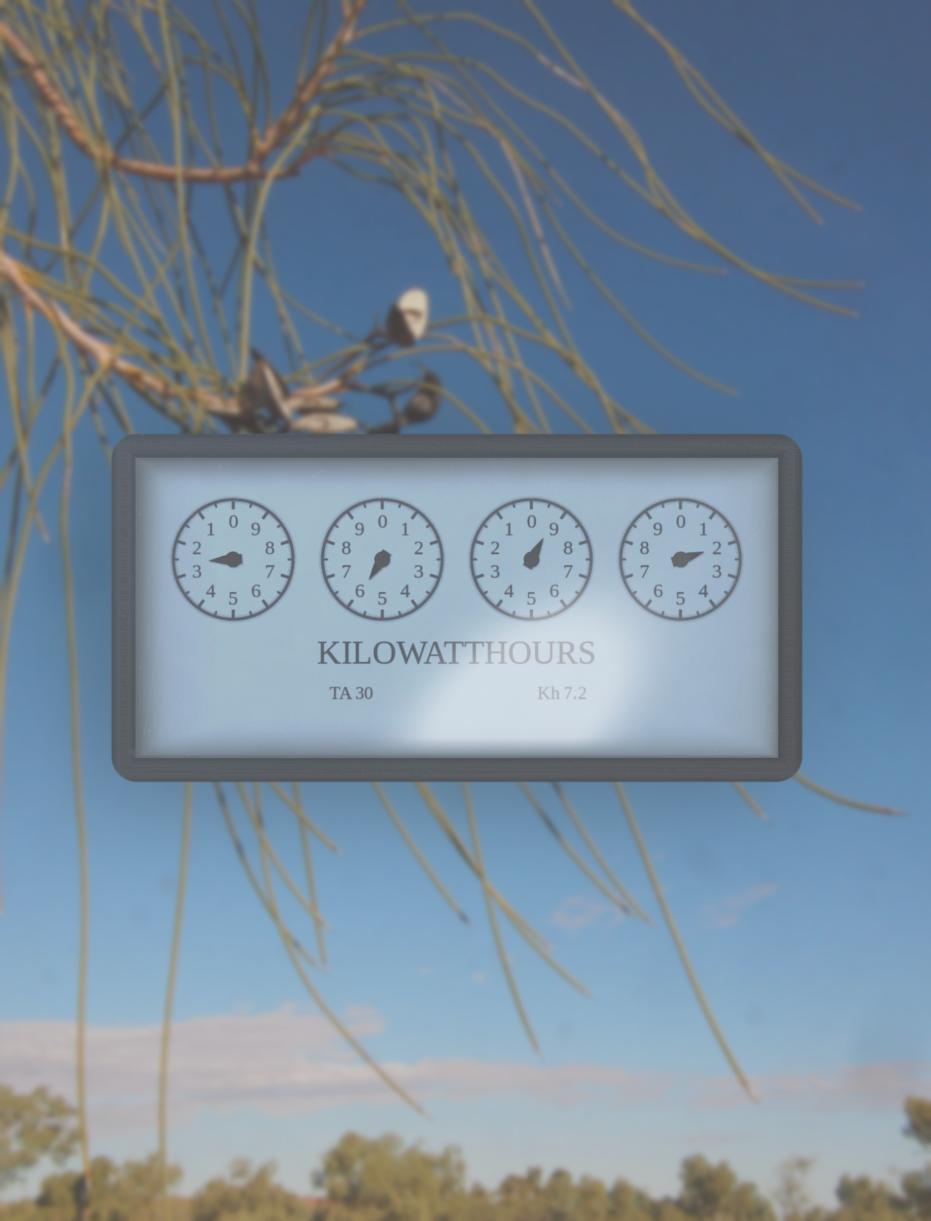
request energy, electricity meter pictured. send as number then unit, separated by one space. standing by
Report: 2592 kWh
